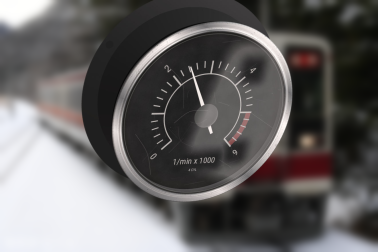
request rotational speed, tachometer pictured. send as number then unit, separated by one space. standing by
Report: 2400 rpm
